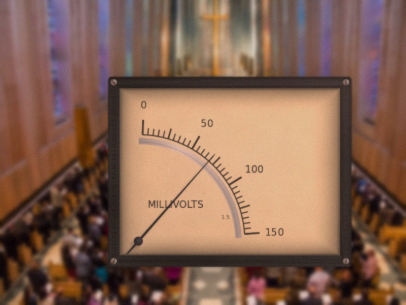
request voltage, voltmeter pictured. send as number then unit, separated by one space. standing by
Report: 70 mV
